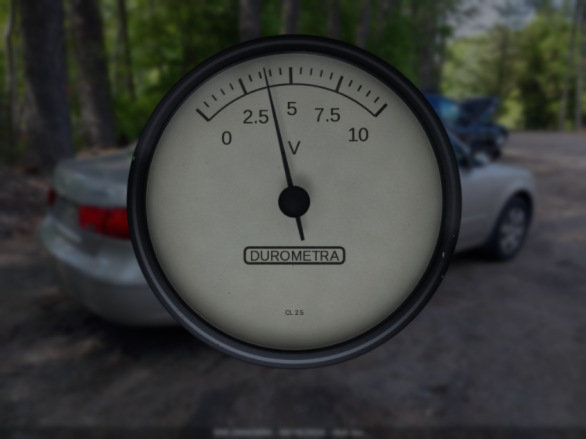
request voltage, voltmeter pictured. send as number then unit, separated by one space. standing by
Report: 3.75 V
